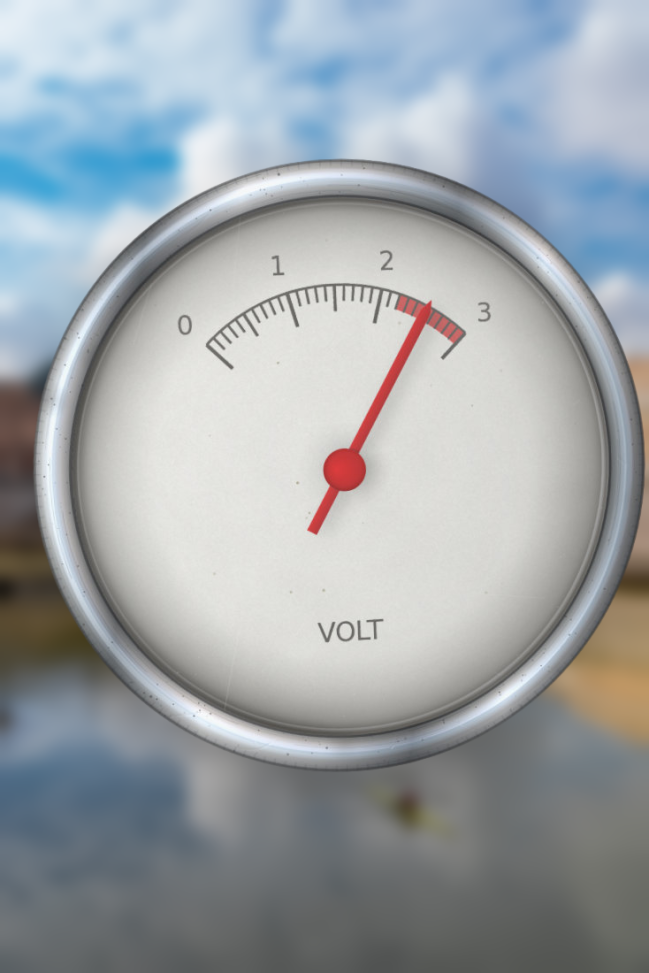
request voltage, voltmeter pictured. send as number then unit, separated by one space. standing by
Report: 2.5 V
